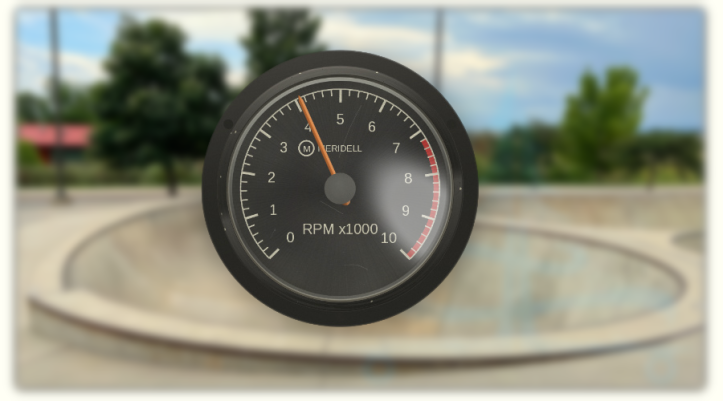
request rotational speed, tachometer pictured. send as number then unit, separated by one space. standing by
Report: 4100 rpm
